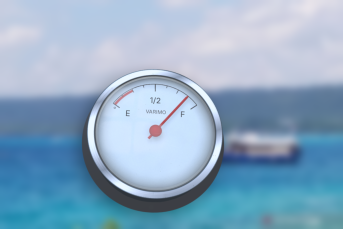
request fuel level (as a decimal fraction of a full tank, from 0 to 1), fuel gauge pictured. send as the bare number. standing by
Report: 0.875
